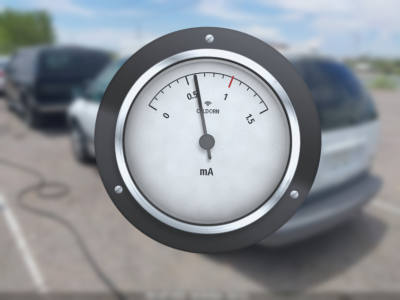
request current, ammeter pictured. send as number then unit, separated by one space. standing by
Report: 0.6 mA
